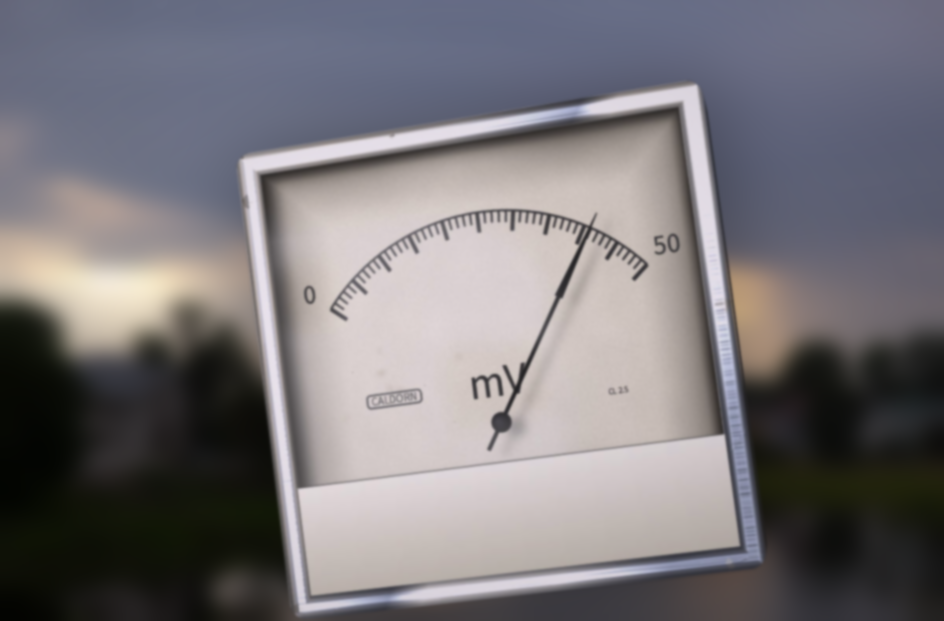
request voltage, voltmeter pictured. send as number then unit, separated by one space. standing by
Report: 41 mV
